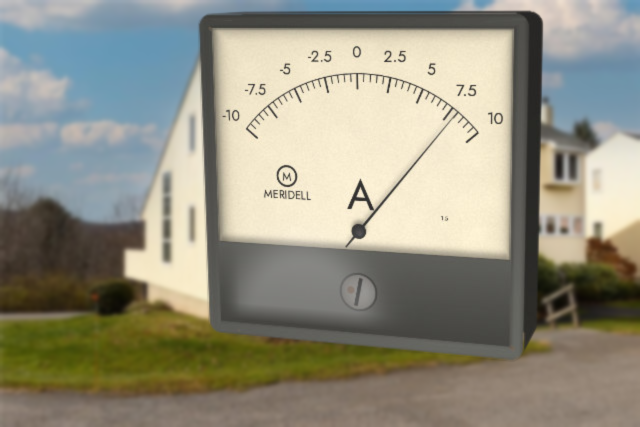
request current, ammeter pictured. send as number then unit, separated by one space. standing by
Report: 8 A
